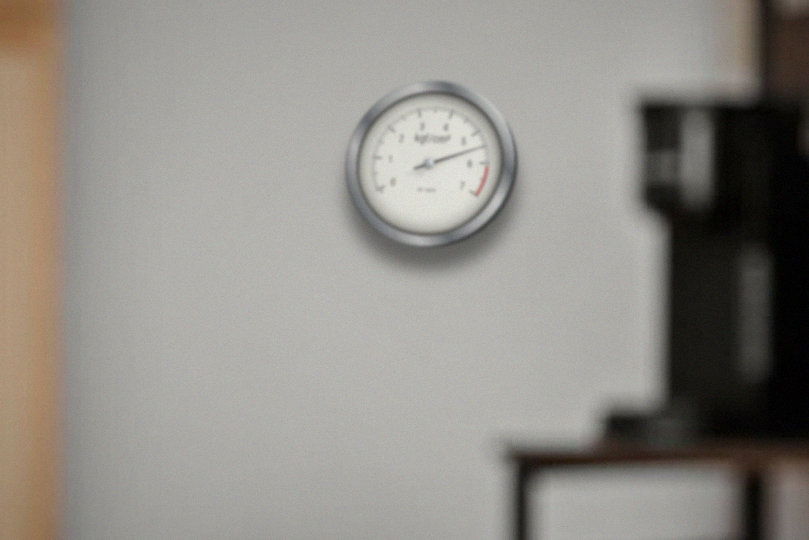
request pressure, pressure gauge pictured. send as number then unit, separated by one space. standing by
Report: 5.5 kg/cm²
